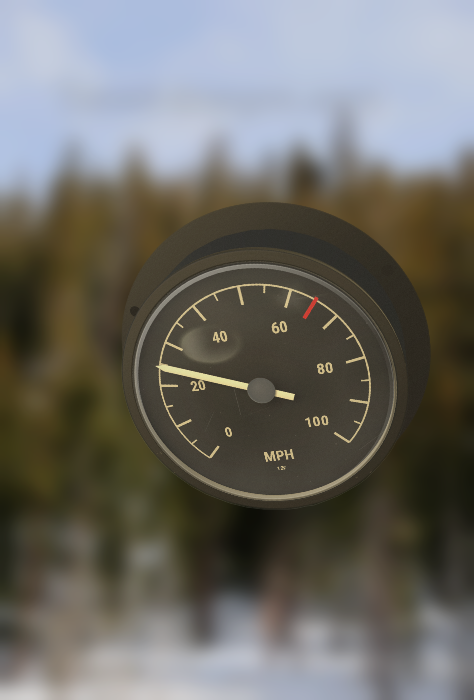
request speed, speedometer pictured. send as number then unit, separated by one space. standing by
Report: 25 mph
